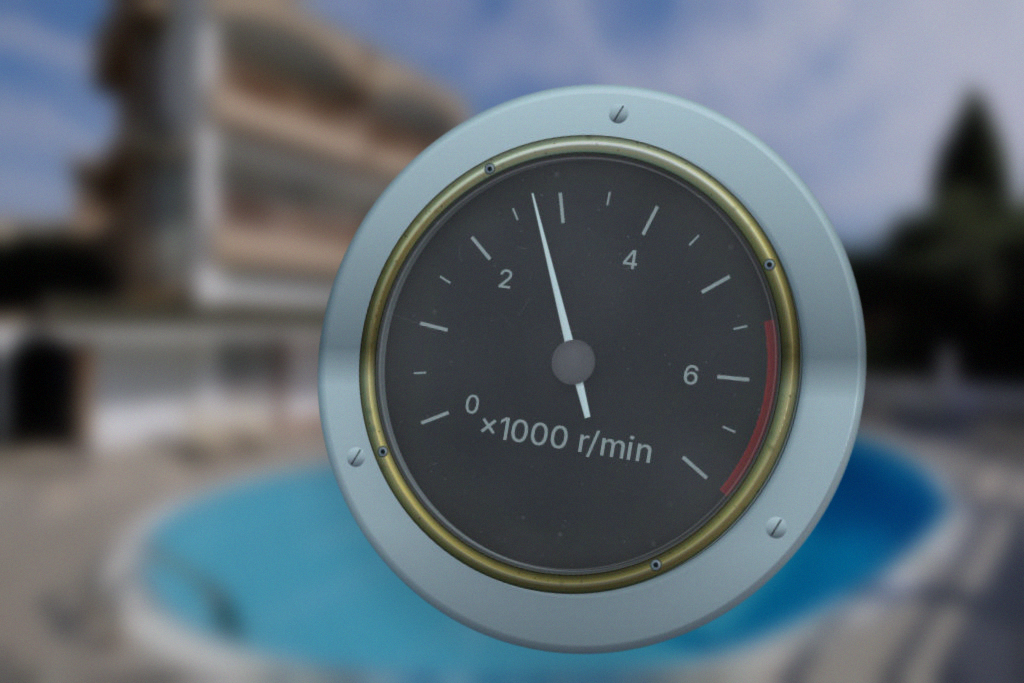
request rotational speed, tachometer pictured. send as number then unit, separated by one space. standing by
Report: 2750 rpm
